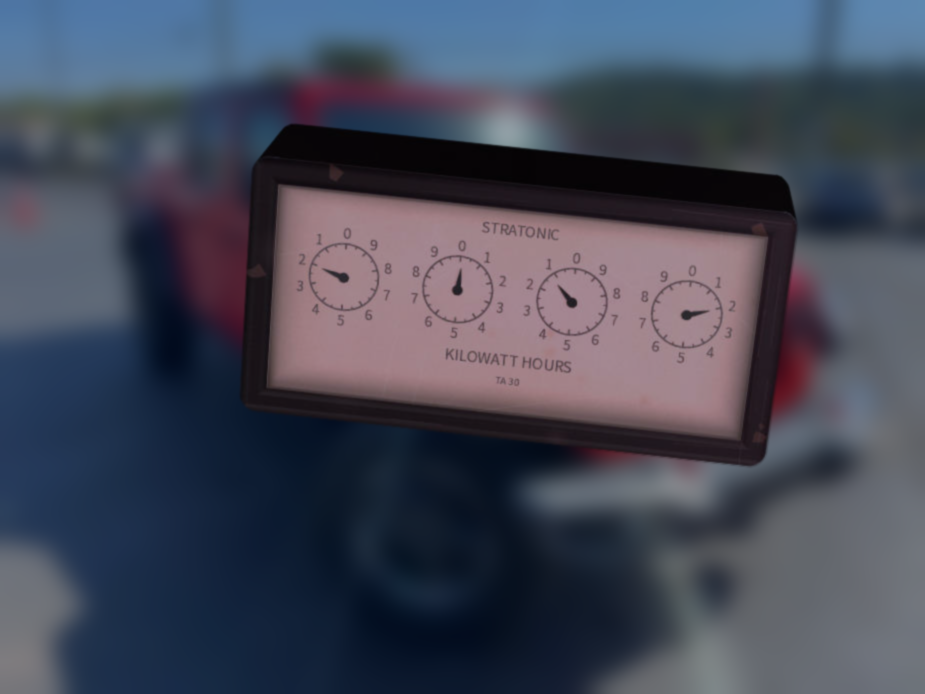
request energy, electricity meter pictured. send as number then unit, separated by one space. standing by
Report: 2012 kWh
